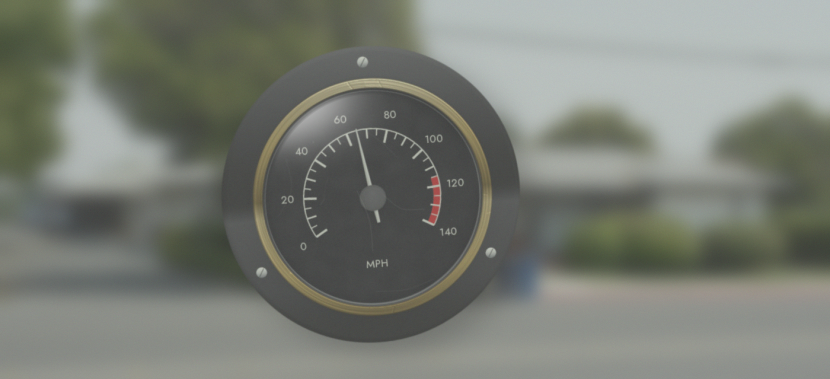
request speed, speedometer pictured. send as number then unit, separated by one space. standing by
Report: 65 mph
